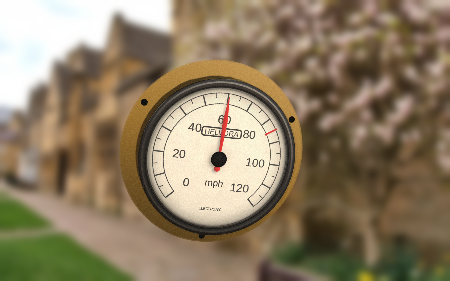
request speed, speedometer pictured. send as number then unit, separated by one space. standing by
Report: 60 mph
